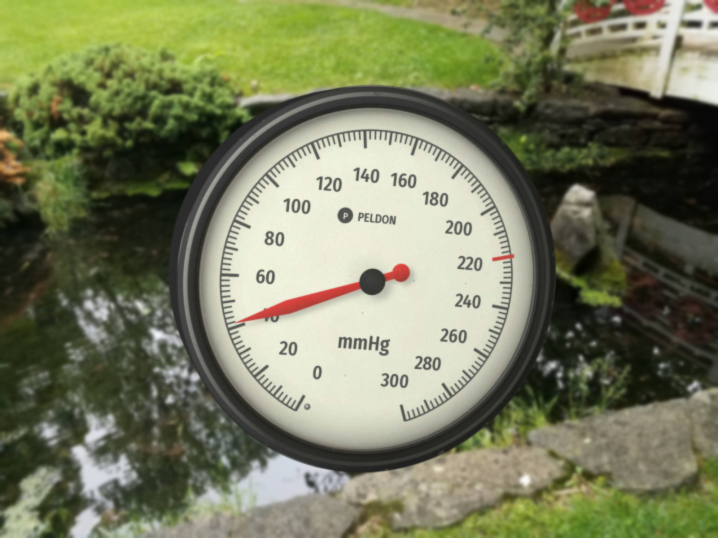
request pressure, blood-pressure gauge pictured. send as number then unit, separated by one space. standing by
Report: 42 mmHg
